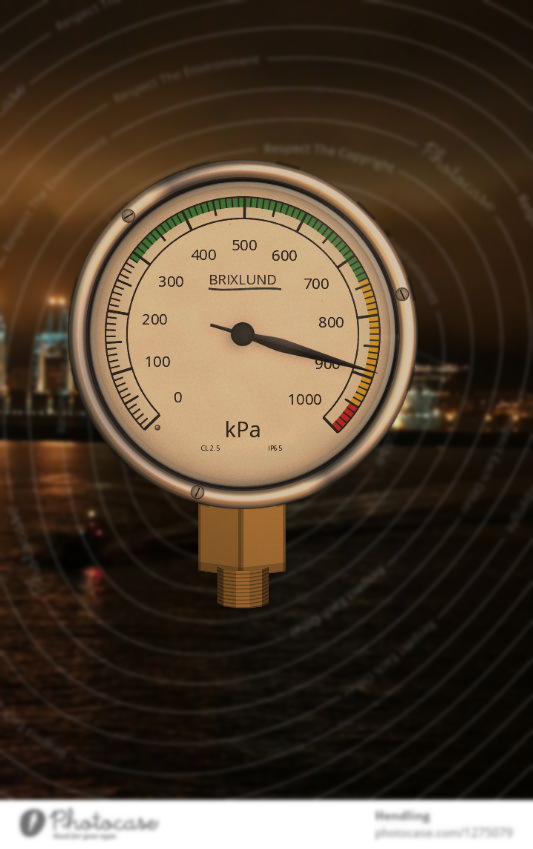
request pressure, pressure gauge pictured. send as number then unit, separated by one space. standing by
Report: 890 kPa
